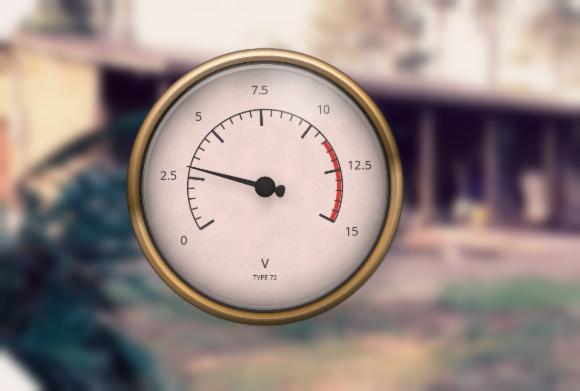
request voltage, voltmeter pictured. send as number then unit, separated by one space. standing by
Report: 3 V
